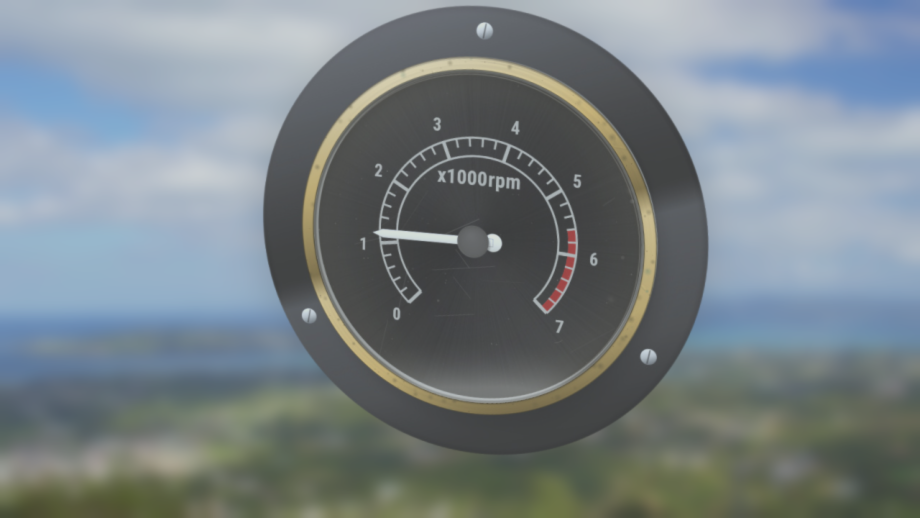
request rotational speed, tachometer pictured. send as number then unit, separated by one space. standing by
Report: 1200 rpm
